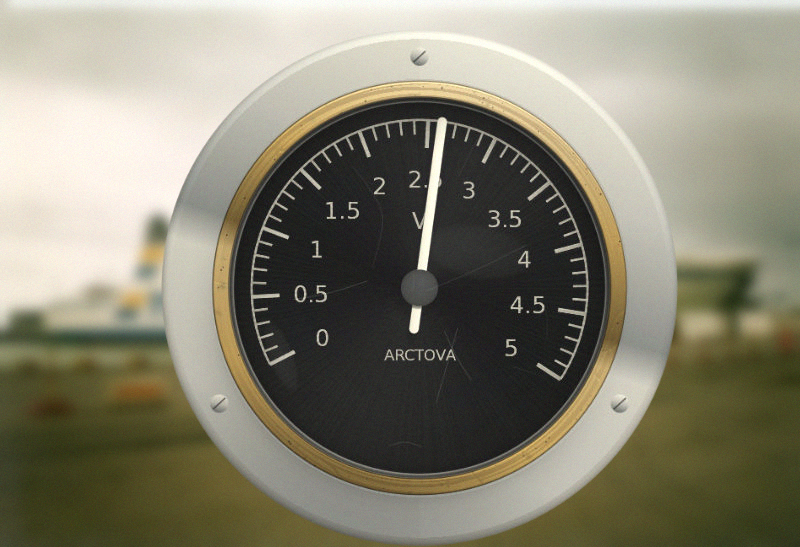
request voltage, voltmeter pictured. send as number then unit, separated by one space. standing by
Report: 2.6 V
